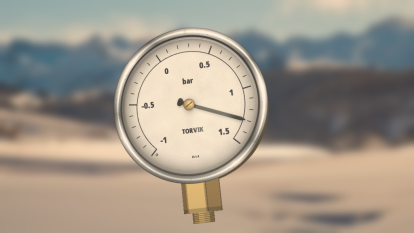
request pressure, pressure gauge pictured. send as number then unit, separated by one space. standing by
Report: 1.3 bar
